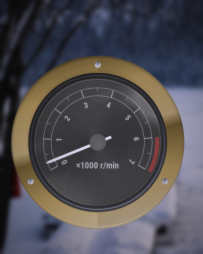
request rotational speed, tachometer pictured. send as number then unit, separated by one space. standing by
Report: 250 rpm
